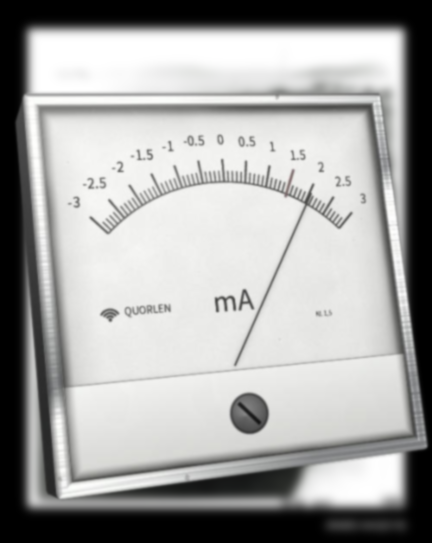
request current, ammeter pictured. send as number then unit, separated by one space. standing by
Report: 2 mA
